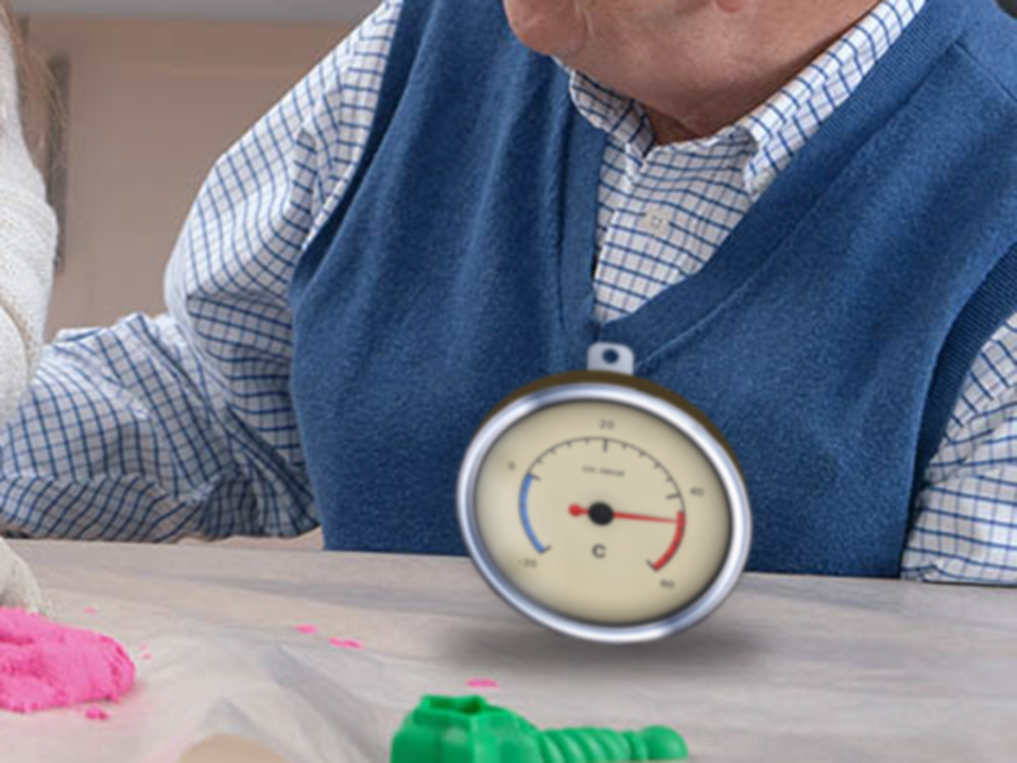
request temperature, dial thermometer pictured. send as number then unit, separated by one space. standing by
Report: 46 °C
